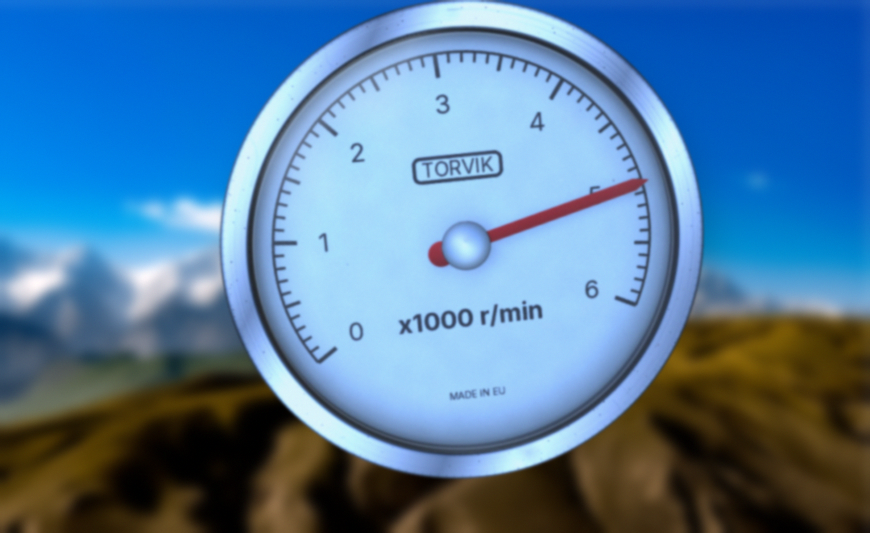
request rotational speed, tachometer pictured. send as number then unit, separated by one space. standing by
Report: 5000 rpm
